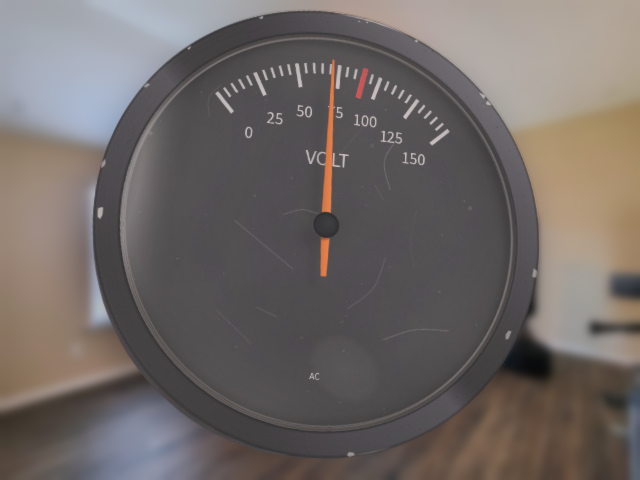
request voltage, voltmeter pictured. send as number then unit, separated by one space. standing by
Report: 70 V
